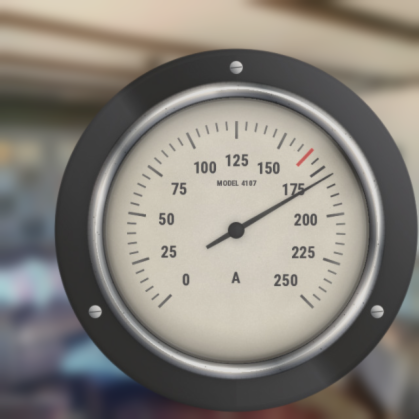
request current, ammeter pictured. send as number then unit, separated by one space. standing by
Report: 180 A
